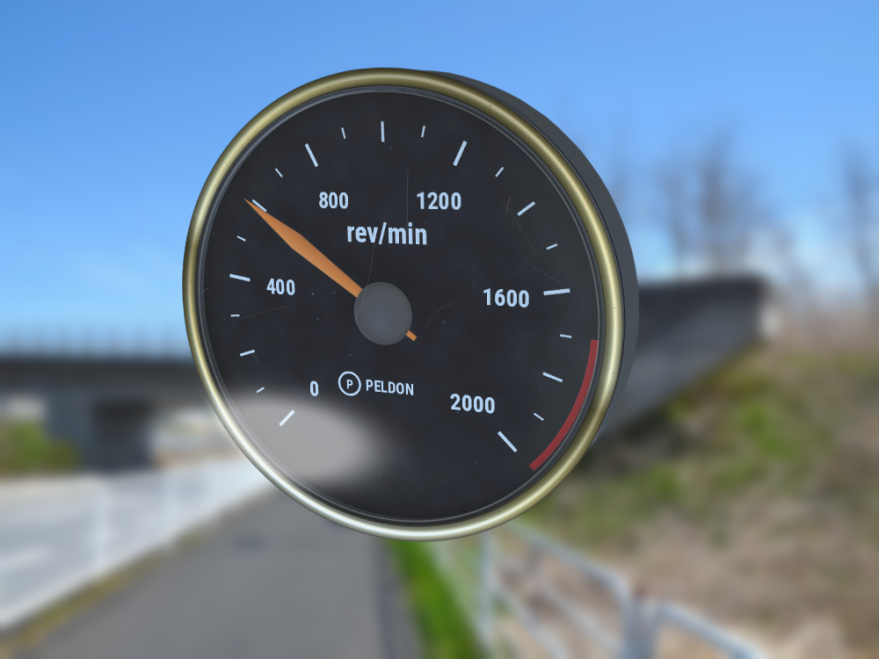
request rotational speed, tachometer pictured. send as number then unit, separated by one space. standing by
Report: 600 rpm
